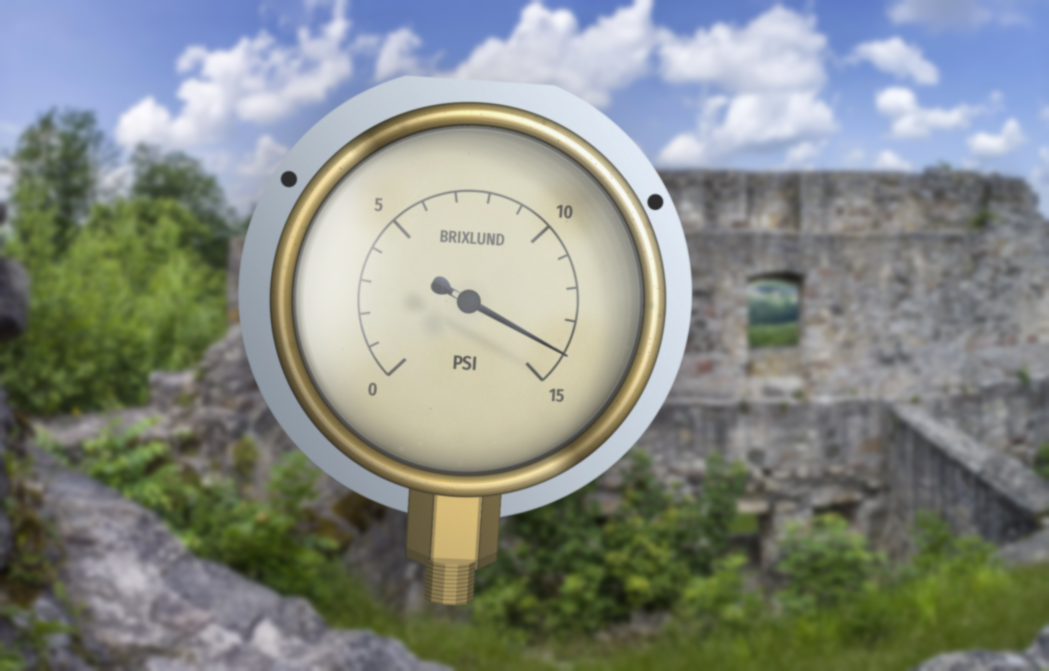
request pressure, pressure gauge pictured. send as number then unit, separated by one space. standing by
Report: 14 psi
